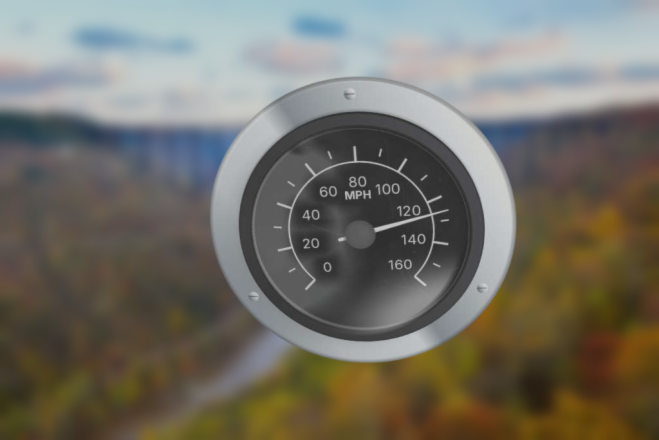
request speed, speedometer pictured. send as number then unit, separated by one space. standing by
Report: 125 mph
